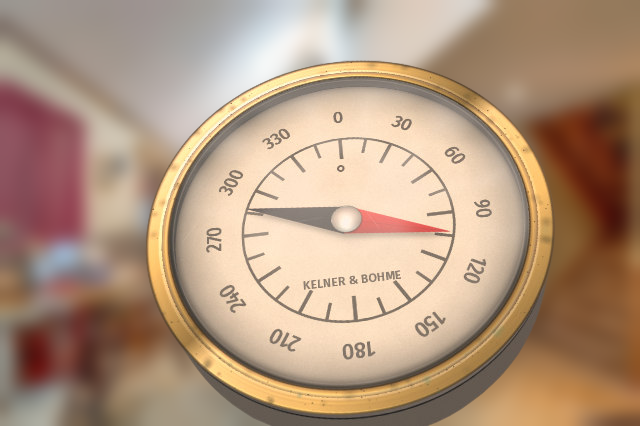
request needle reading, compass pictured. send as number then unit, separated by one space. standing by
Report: 105 °
